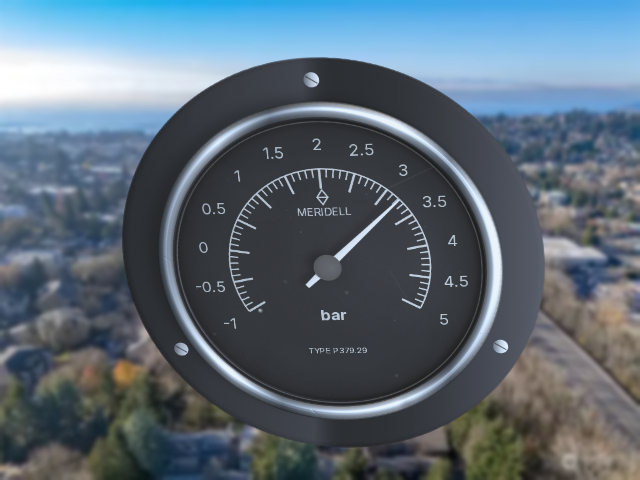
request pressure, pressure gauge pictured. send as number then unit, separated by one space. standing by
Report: 3.2 bar
